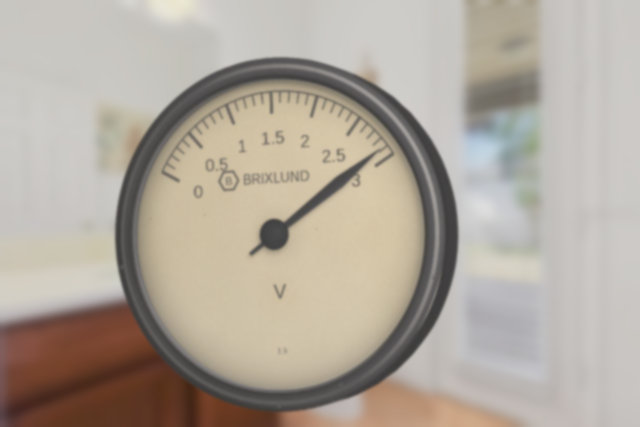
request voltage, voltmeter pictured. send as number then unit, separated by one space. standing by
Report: 2.9 V
